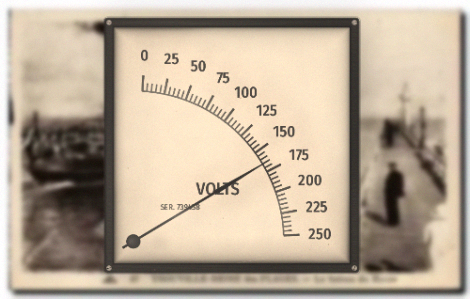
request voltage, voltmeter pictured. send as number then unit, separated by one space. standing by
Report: 165 V
